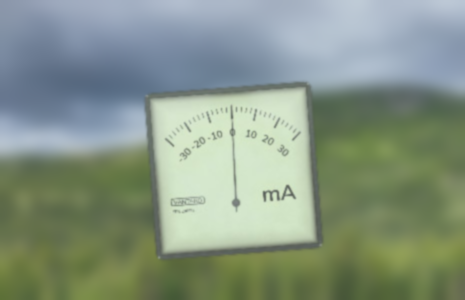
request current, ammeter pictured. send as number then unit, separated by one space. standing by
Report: 0 mA
